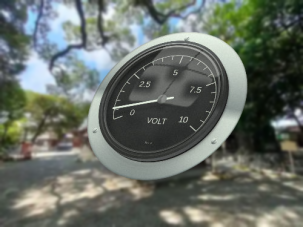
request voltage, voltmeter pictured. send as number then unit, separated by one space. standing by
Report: 0.5 V
